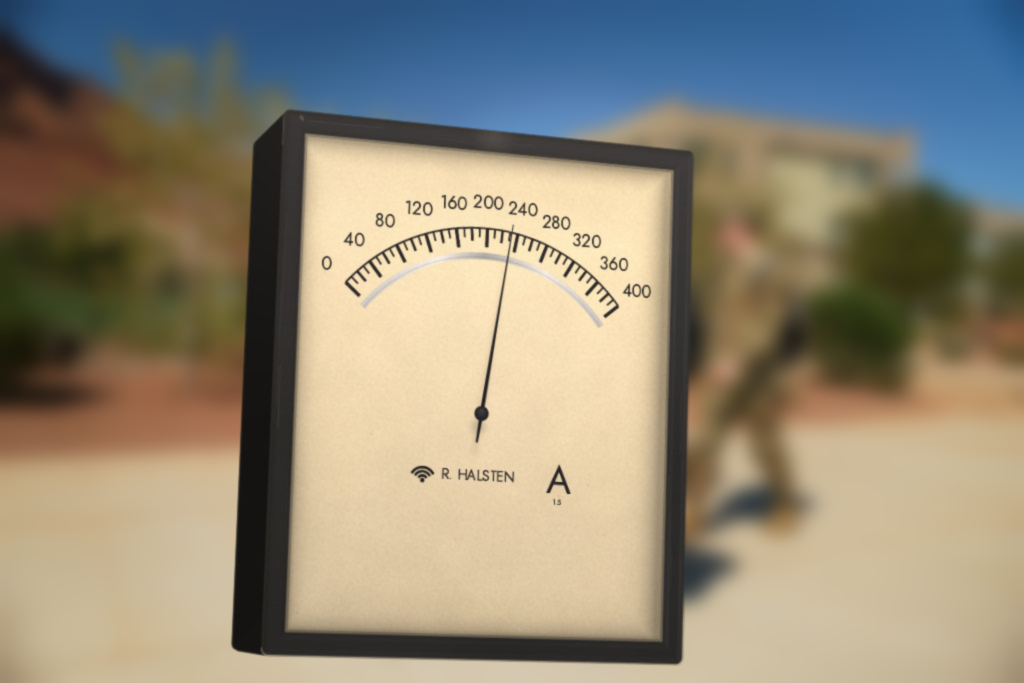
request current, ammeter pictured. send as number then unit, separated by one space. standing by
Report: 230 A
